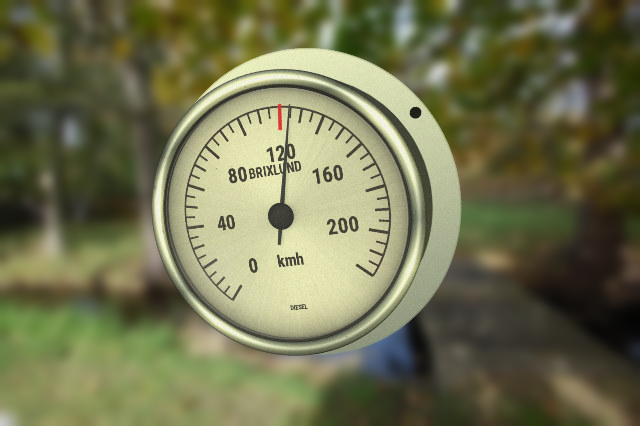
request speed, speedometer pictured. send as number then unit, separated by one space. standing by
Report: 125 km/h
